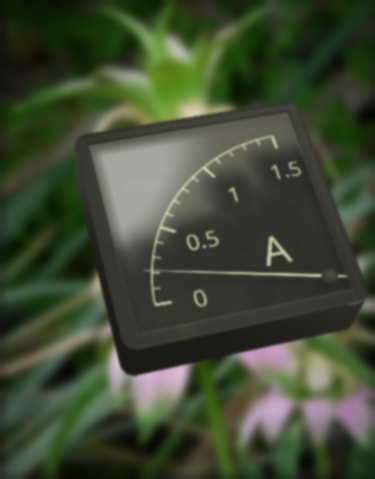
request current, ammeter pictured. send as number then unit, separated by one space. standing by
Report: 0.2 A
